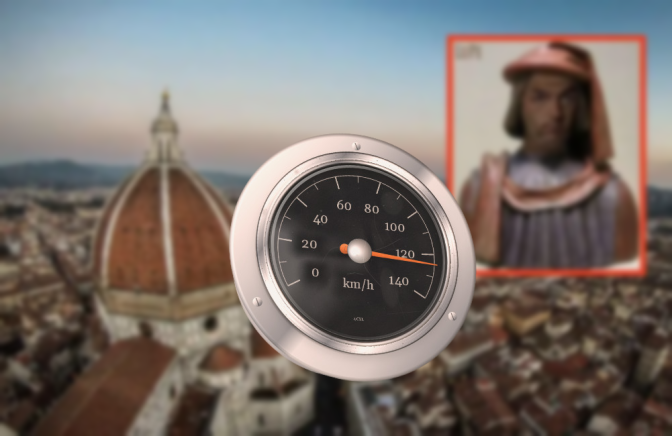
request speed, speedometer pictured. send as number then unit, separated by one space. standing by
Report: 125 km/h
